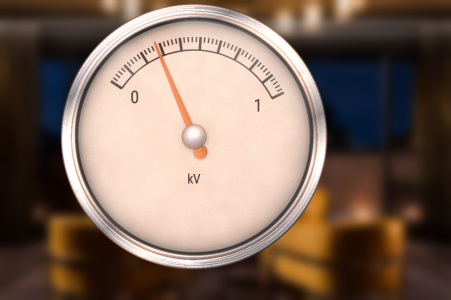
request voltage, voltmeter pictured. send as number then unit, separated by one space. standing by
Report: 0.28 kV
